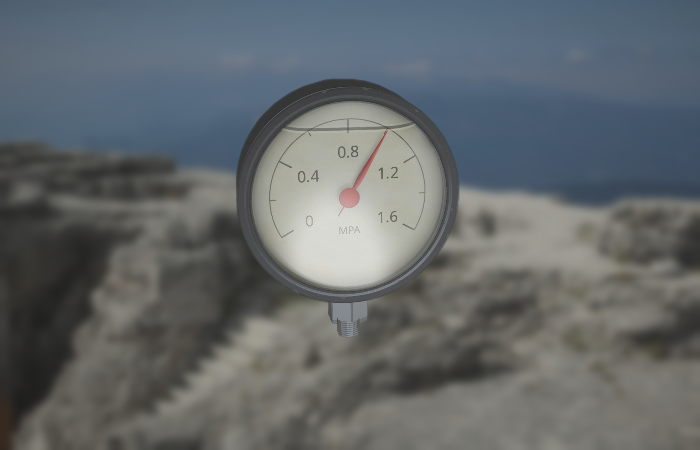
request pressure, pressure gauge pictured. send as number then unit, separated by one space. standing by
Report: 1 MPa
